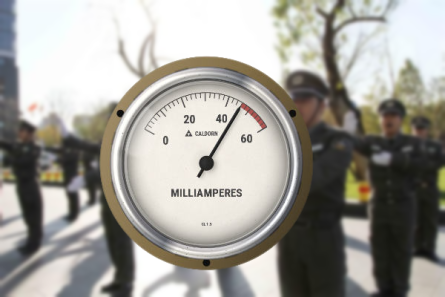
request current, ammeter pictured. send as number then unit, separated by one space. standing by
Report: 46 mA
